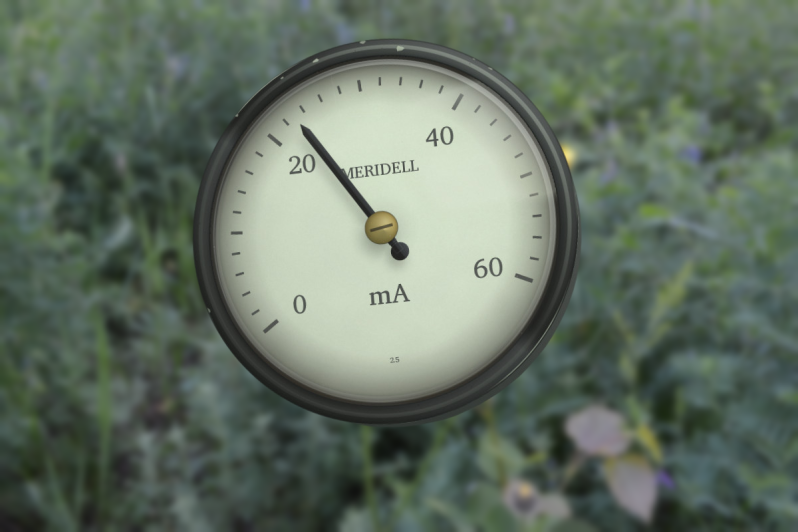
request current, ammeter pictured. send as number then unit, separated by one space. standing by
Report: 23 mA
